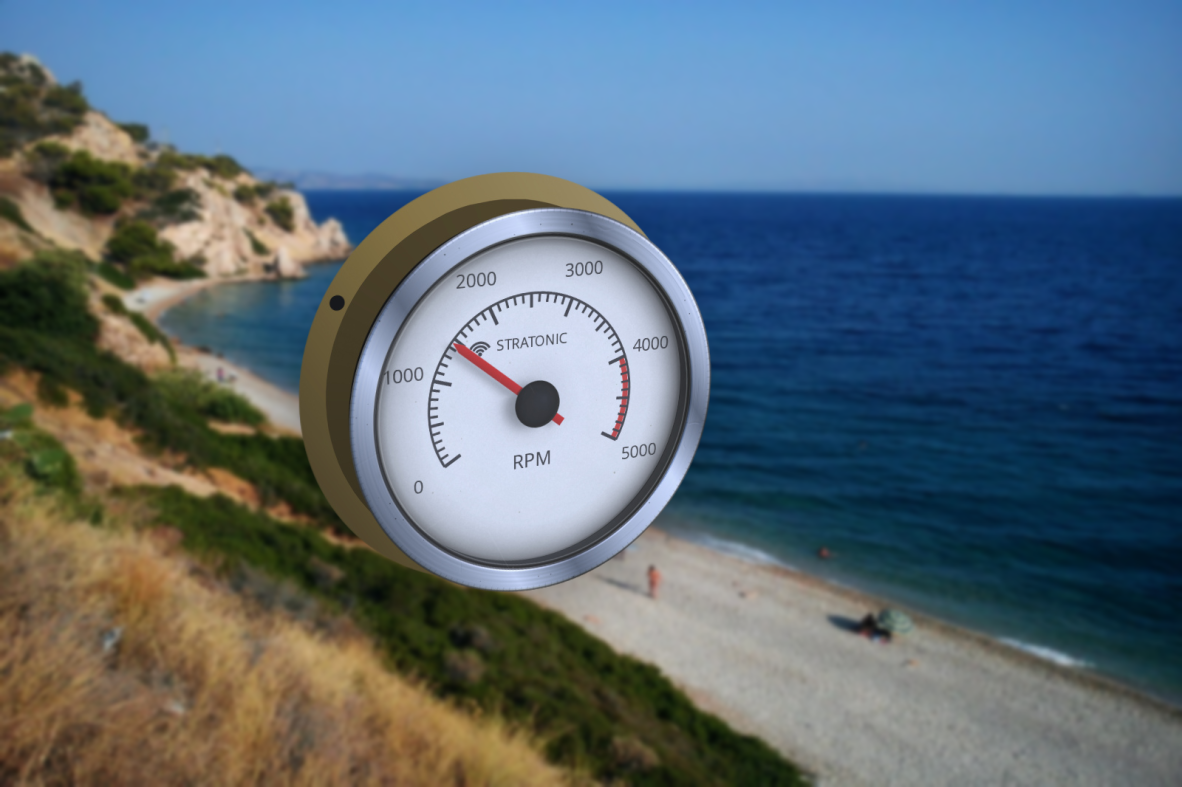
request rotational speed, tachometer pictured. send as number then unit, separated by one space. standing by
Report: 1450 rpm
